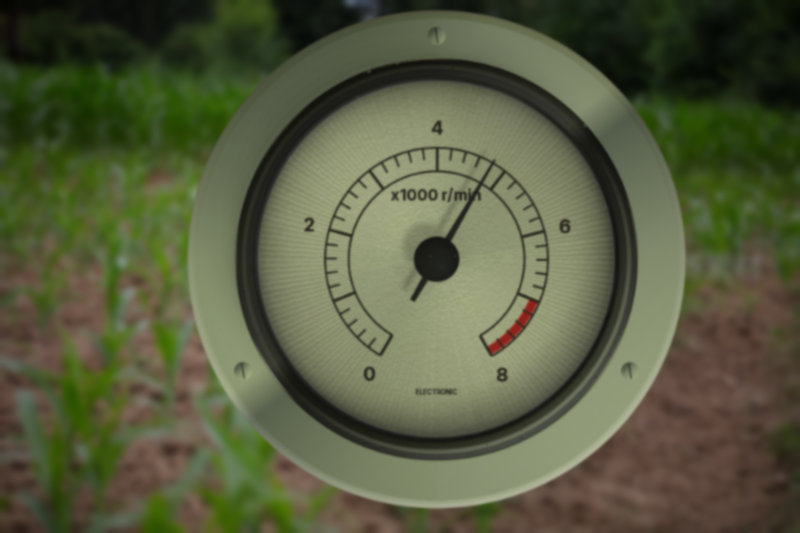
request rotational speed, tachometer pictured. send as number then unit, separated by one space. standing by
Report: 4800 rpm
